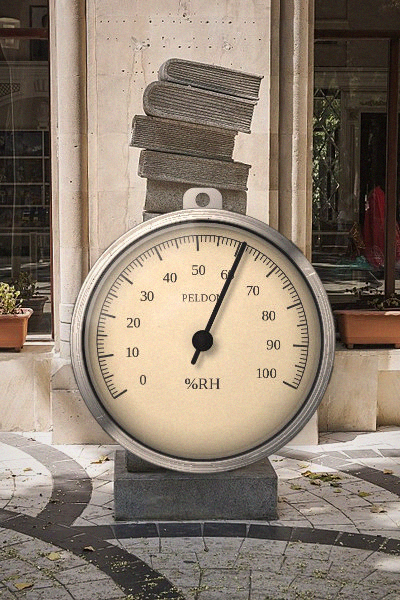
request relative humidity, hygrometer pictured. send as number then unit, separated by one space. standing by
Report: 61 %
